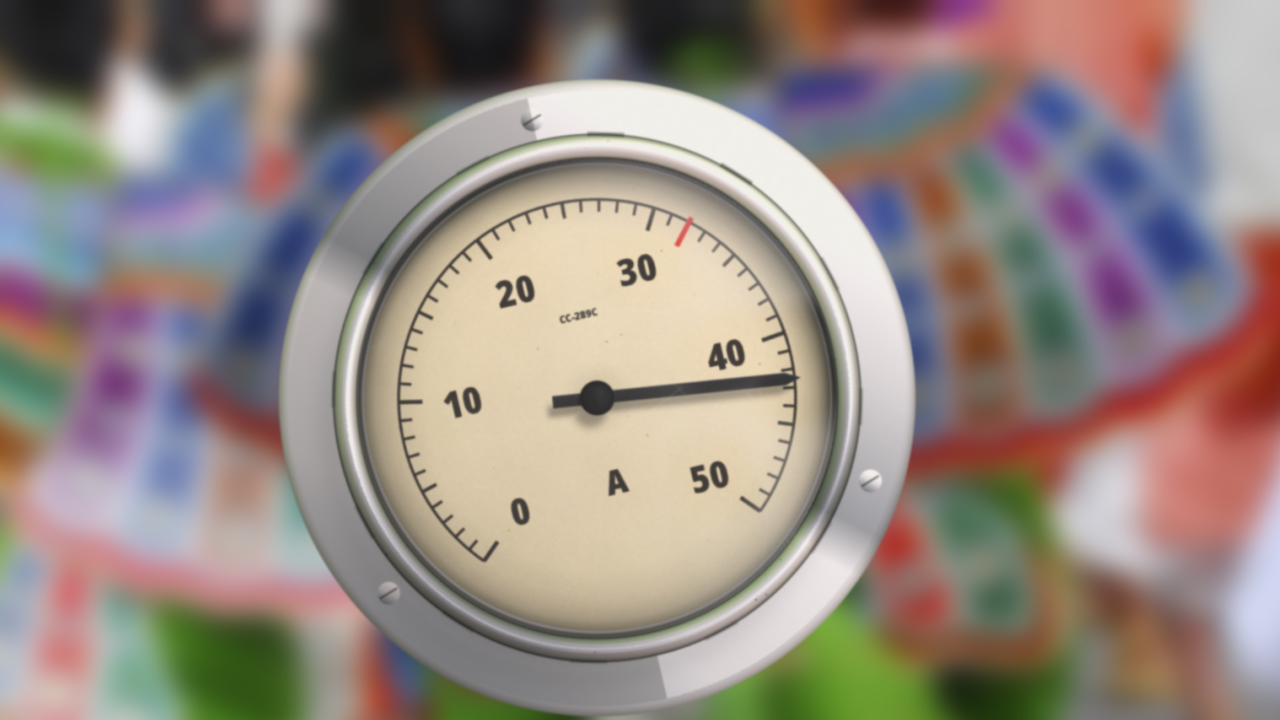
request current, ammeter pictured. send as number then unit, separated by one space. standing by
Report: 42.5 A
